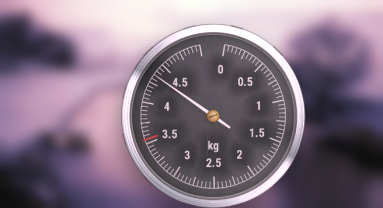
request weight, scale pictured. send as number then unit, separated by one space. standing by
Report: 4.35 kg
